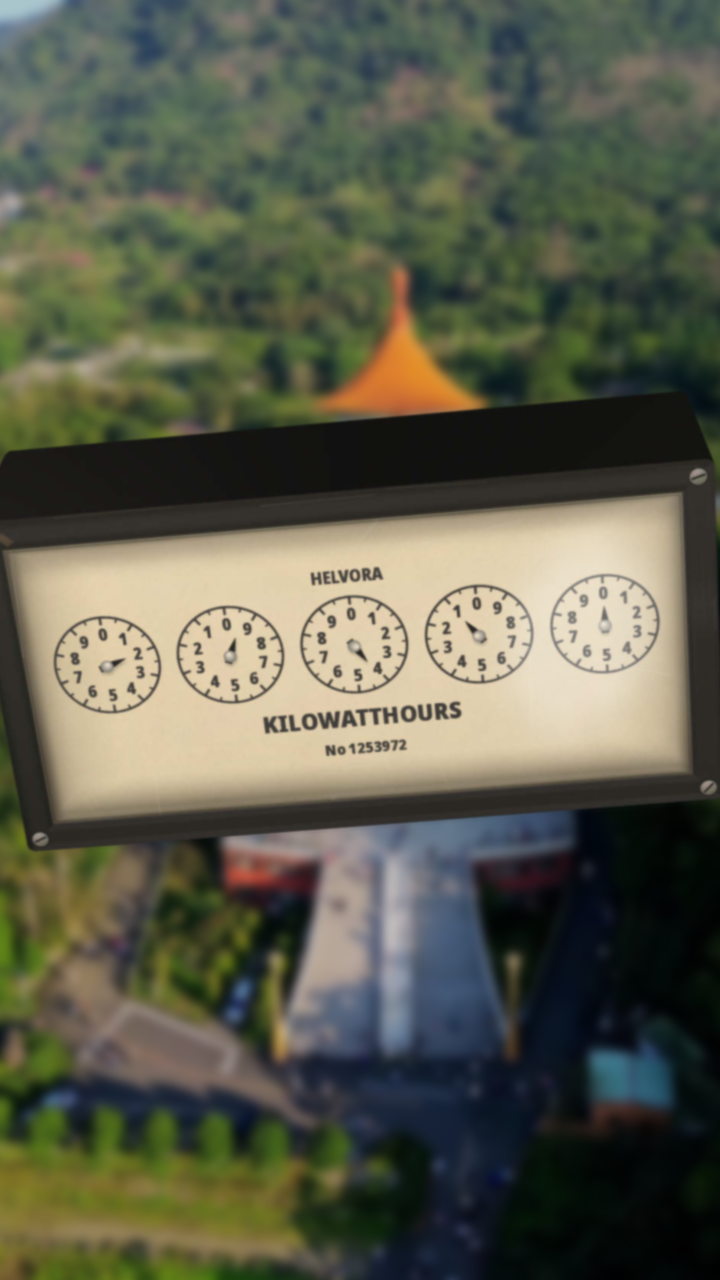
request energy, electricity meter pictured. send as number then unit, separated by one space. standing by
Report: 19410 kWh
